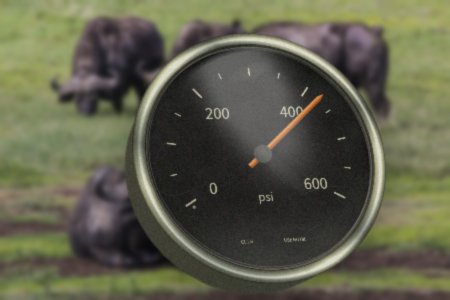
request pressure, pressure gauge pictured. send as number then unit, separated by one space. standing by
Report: 425 psi
